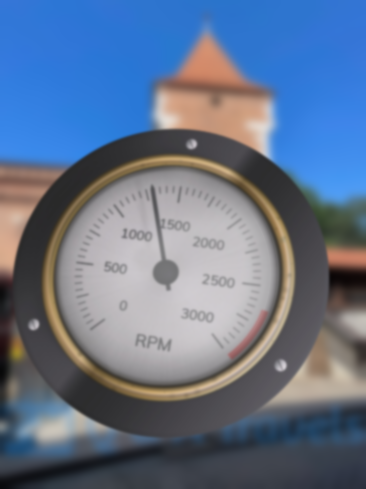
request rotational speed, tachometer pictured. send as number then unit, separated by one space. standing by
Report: 1300 rpm
